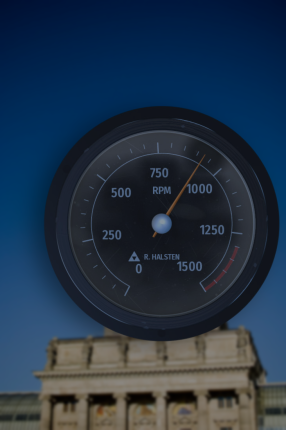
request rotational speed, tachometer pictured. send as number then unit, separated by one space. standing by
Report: 925 rpm
